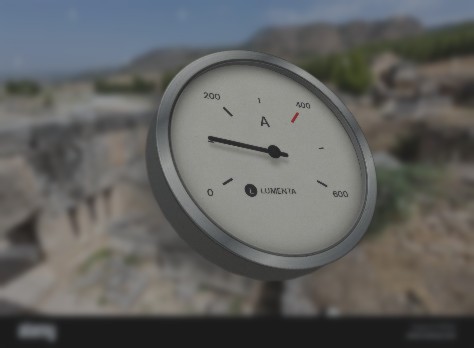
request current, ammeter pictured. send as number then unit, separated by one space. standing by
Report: 100 A
